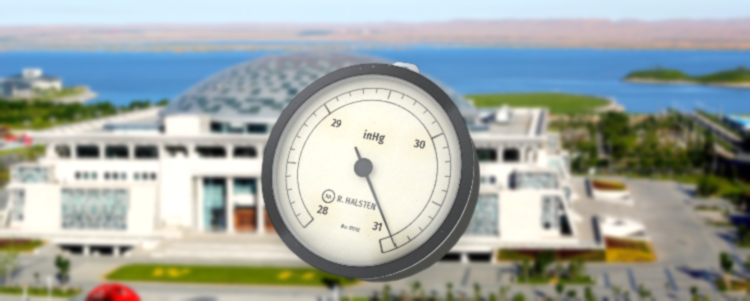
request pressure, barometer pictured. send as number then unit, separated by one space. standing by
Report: 30.9 inHg
